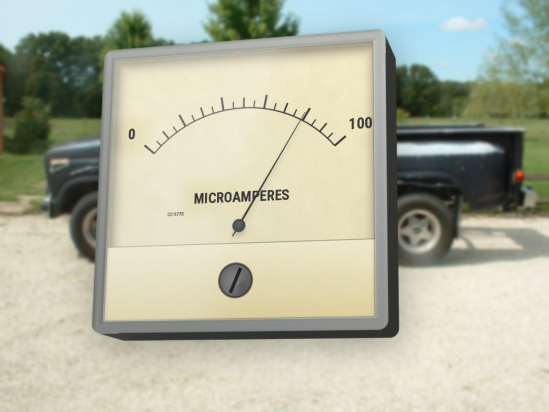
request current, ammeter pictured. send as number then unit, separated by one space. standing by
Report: 80 µA
